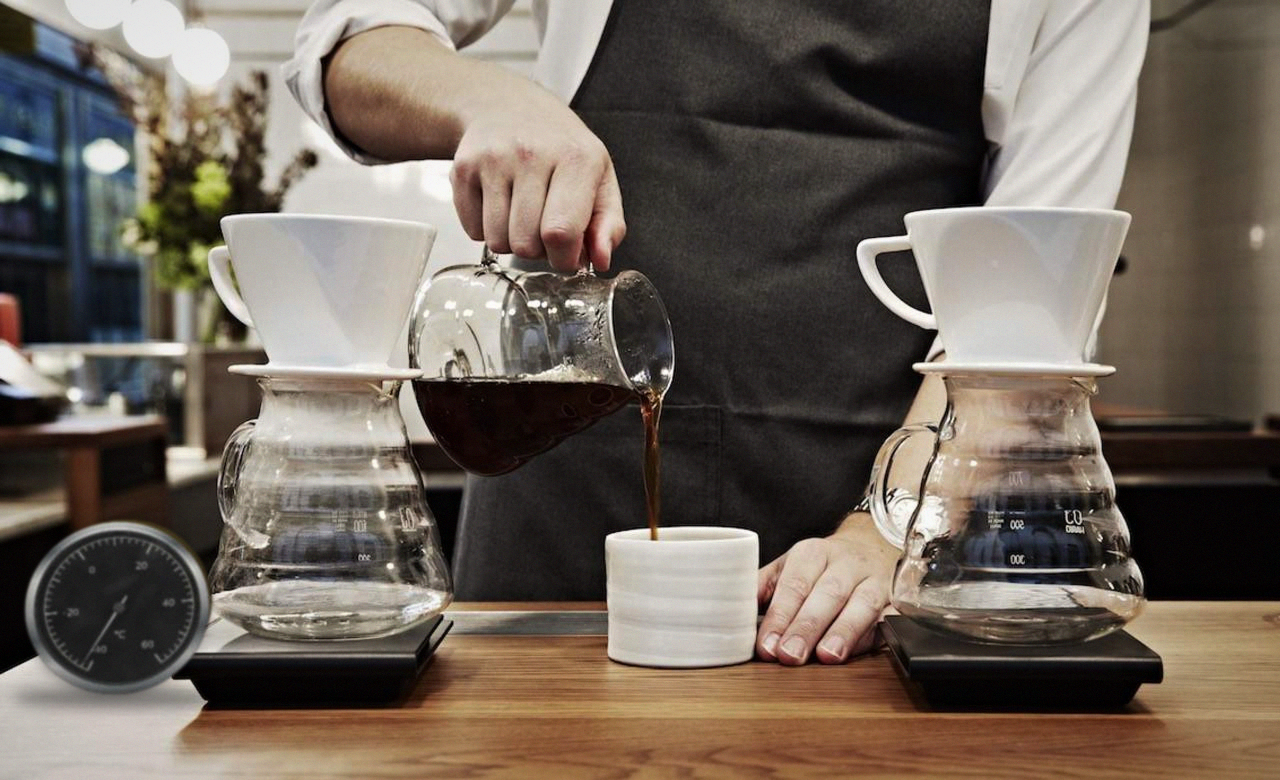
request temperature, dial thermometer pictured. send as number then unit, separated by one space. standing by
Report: -38 °C
